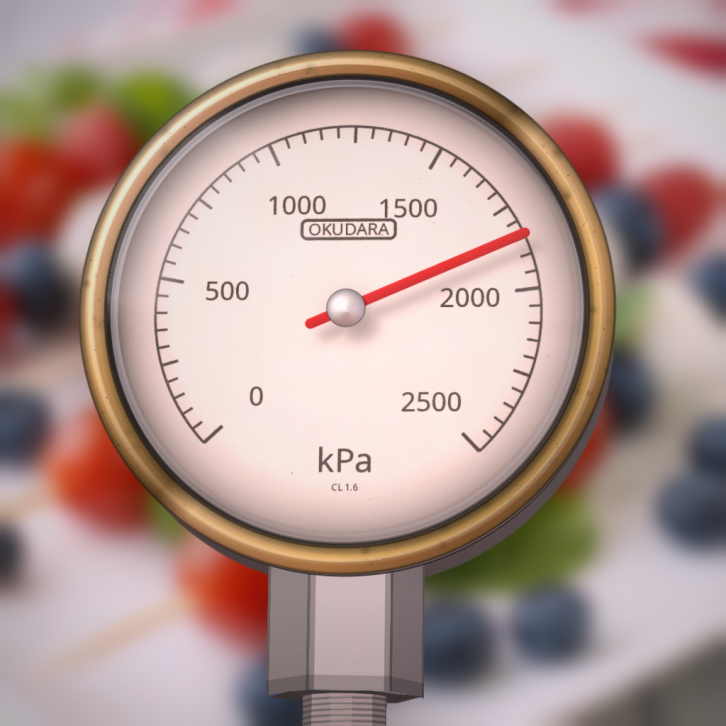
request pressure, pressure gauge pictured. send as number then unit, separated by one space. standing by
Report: 1850 kPa
